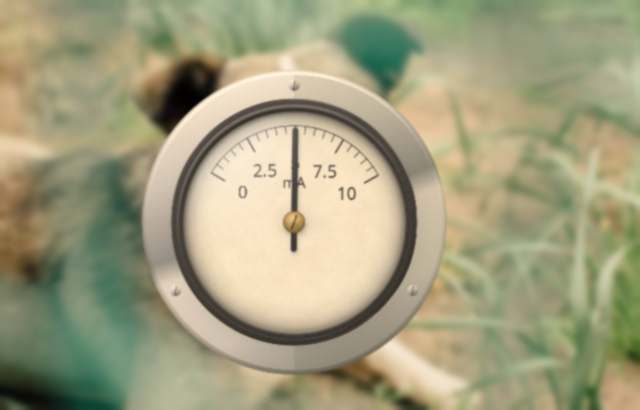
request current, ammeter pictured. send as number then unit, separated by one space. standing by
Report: 5 mA
